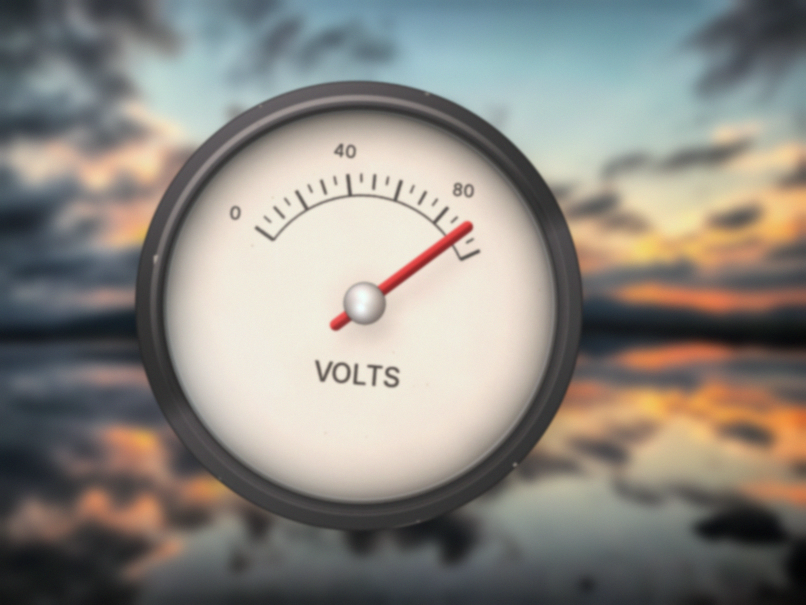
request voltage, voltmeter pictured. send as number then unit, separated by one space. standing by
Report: 90 V
